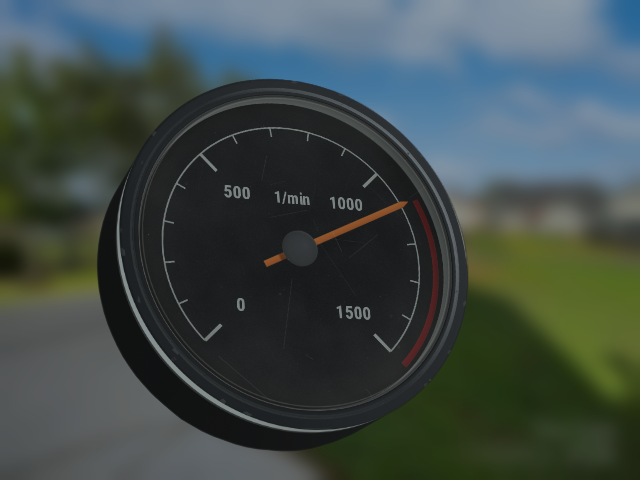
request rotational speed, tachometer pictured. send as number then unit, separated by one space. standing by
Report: 1100 rpm
